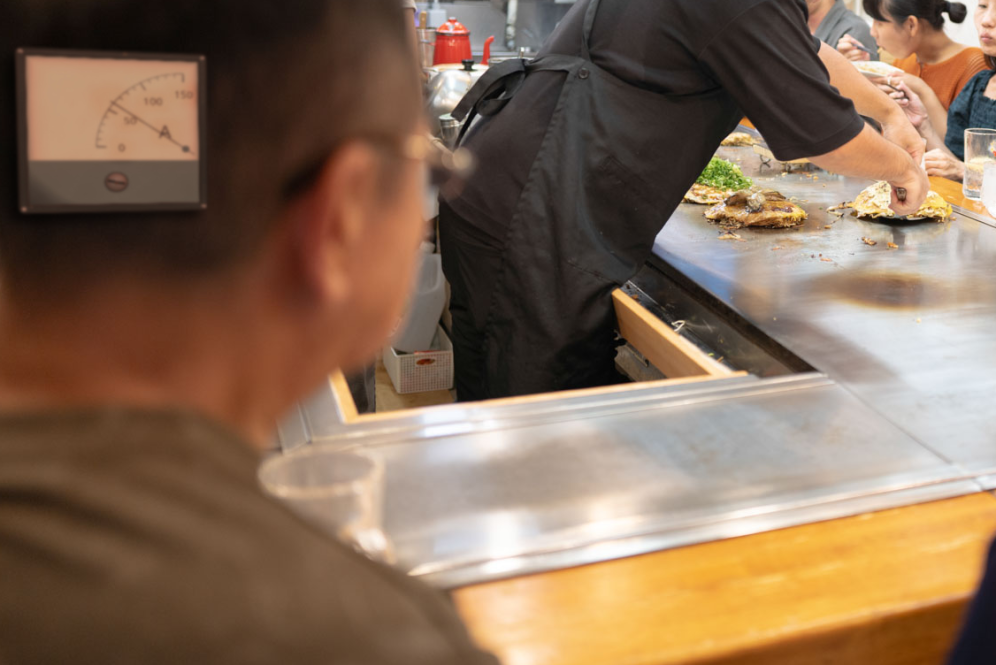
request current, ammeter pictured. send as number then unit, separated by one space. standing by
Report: 60 A
